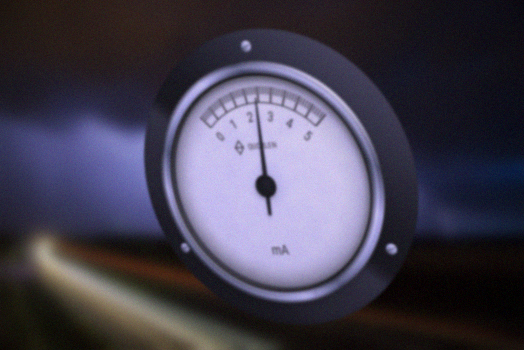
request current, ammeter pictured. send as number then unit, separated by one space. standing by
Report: 2.5 mA
